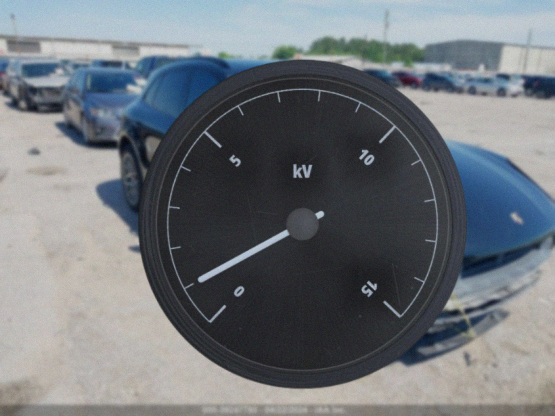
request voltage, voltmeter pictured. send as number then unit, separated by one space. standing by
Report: 1 kV
